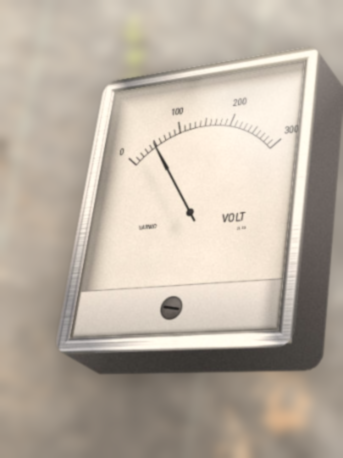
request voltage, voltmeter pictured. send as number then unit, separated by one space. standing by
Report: 50 V
